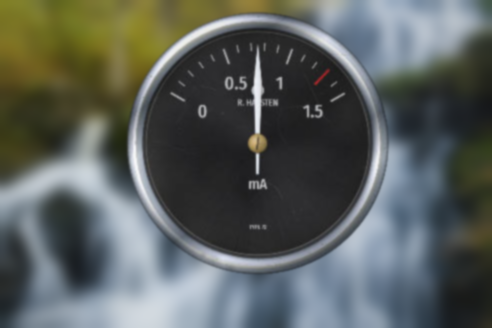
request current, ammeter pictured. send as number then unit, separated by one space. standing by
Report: 0.75 mA
